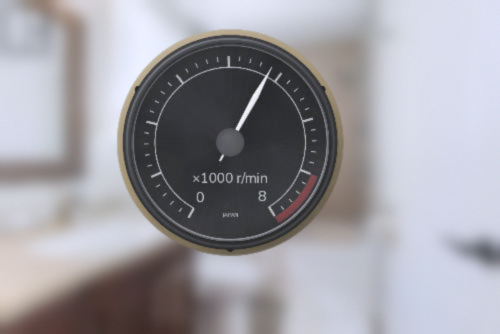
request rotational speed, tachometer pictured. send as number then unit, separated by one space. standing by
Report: 4800 rpm
